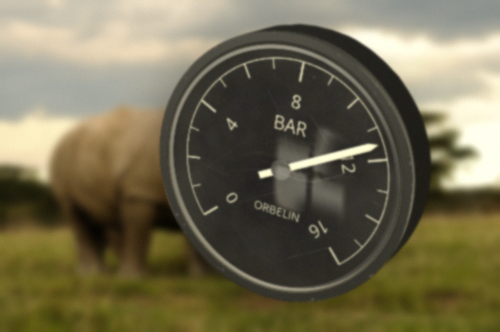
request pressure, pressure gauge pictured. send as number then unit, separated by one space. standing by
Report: 11.5 bar
